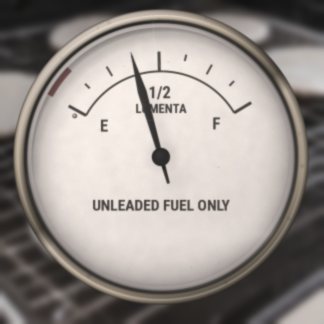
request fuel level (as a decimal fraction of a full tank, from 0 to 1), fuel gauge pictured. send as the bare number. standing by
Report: 0.375
